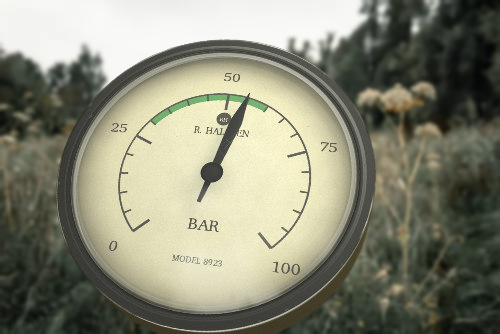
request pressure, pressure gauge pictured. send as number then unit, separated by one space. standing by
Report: 55 bar
